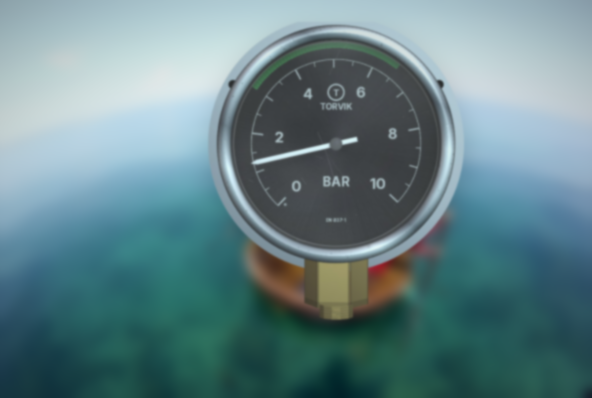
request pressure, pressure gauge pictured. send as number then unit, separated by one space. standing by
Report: 1.25 bar
